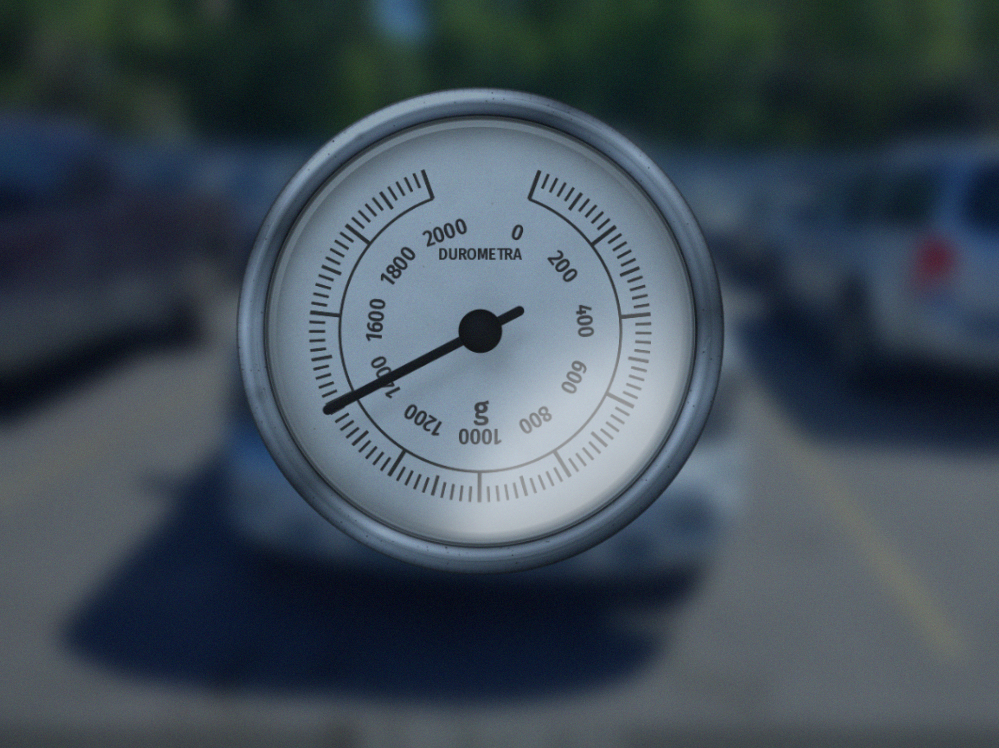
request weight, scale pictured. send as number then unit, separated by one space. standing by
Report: 1390 g
